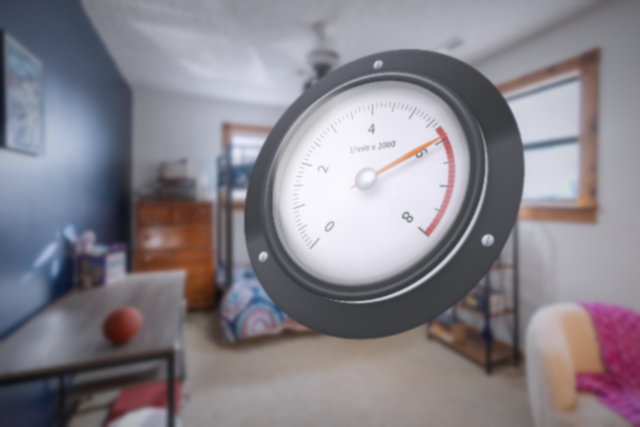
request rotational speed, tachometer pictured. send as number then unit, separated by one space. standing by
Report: 6000 rpm
